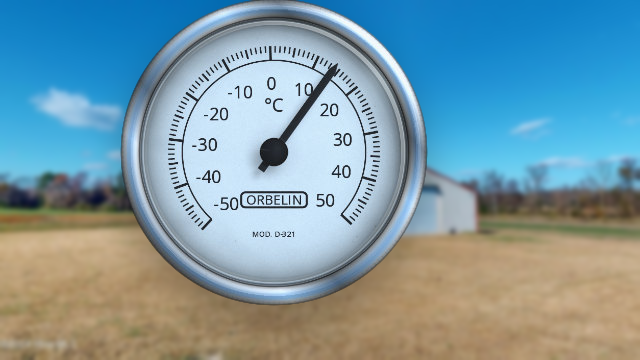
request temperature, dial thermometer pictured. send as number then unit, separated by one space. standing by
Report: 14 °C
